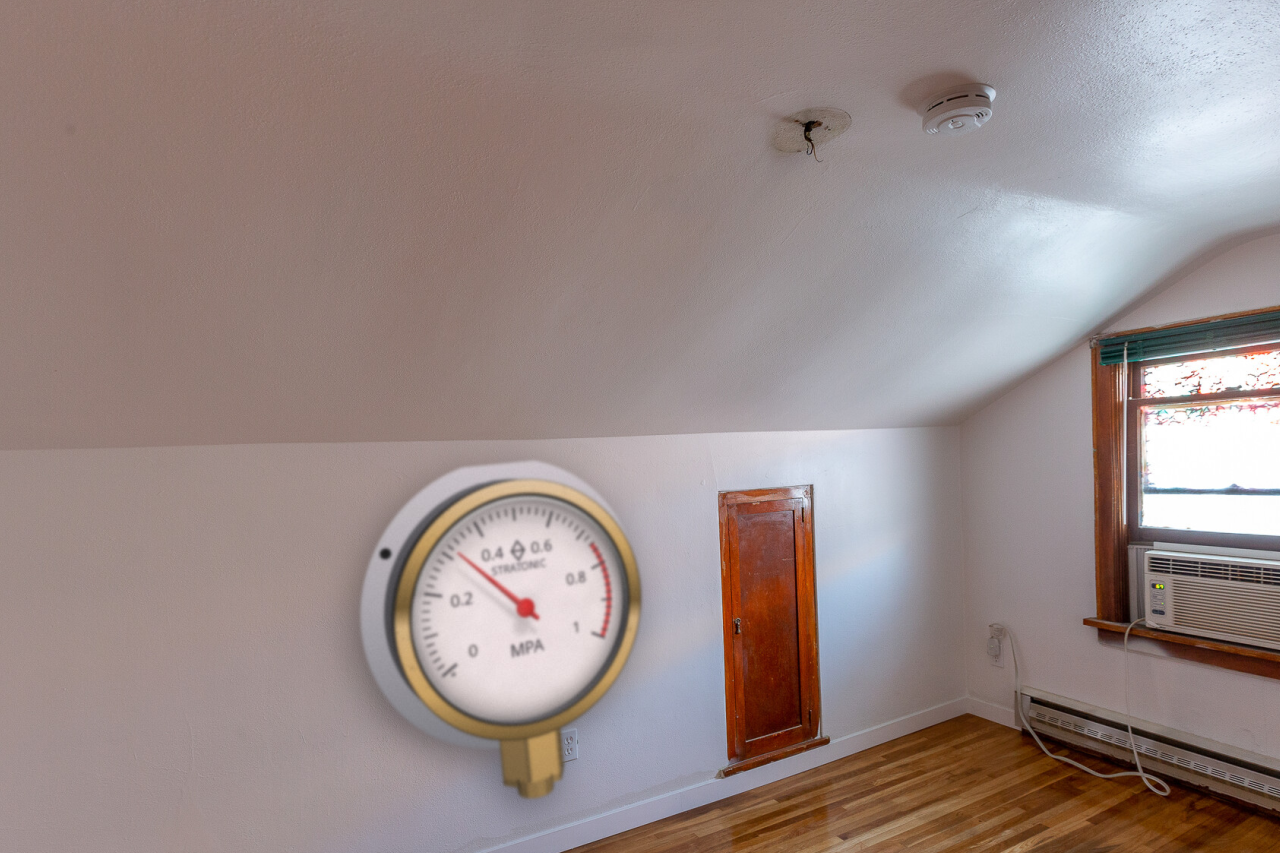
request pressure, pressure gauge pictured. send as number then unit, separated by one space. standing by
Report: 0.32 MPa
